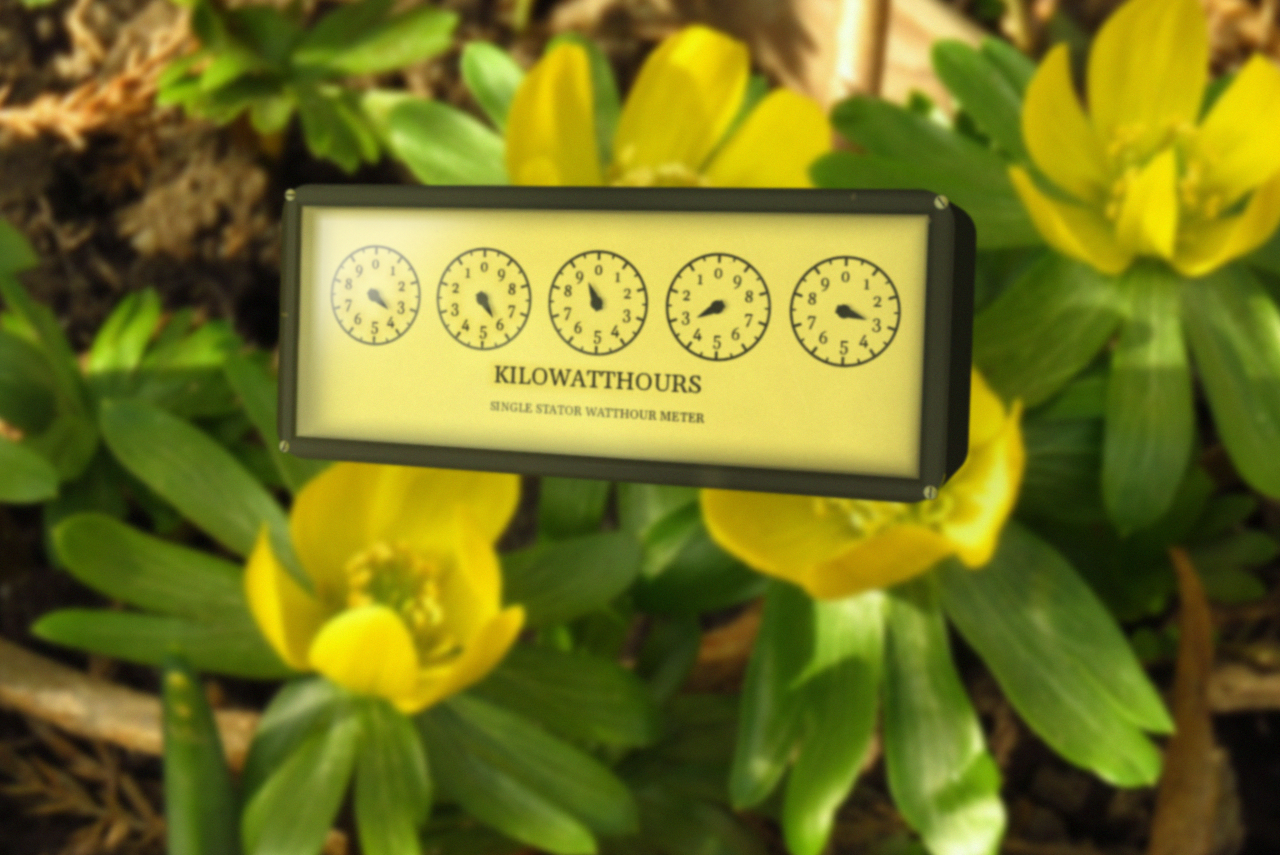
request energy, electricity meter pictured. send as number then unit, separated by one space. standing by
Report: 35933 kWh
